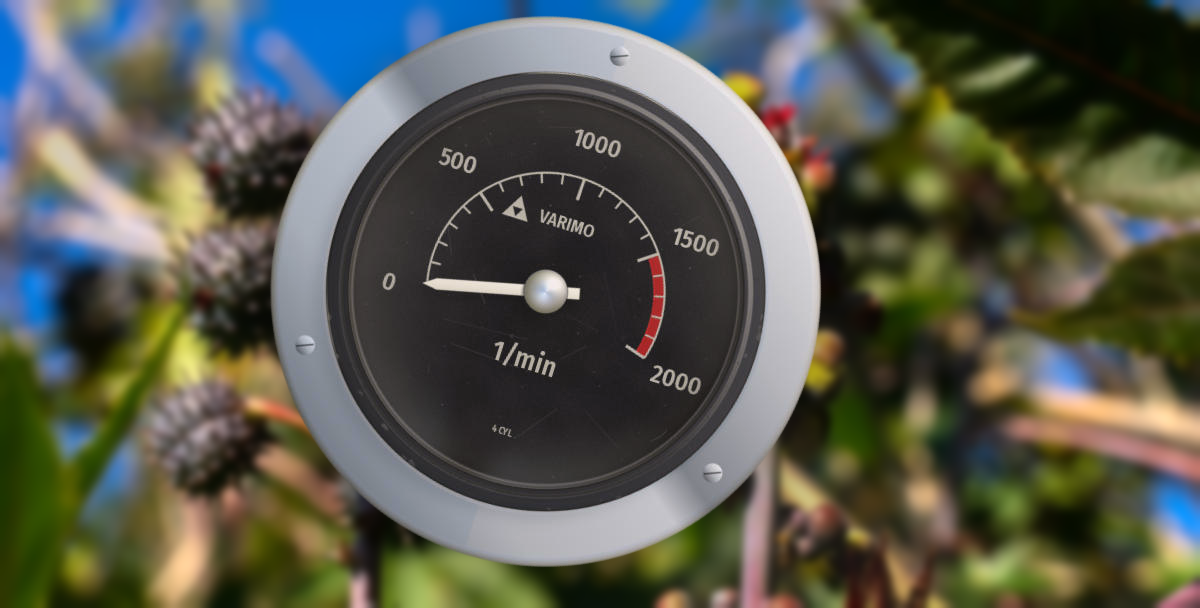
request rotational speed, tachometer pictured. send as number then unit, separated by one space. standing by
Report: 0 rpm
